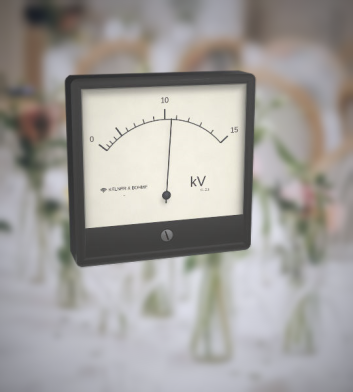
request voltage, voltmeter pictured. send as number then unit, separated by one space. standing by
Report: 10.5 kV
